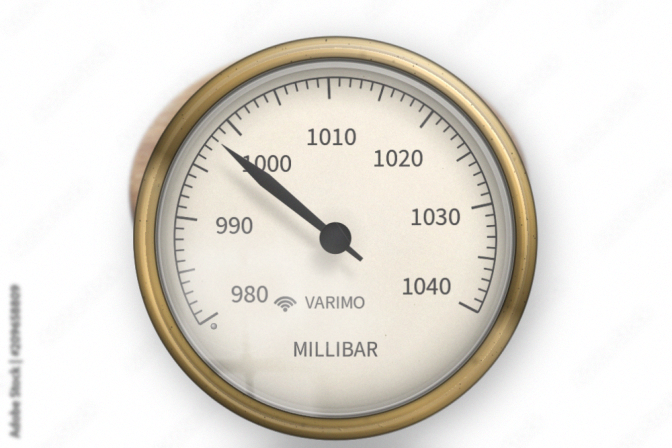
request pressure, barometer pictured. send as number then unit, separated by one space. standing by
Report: 998 mbar
